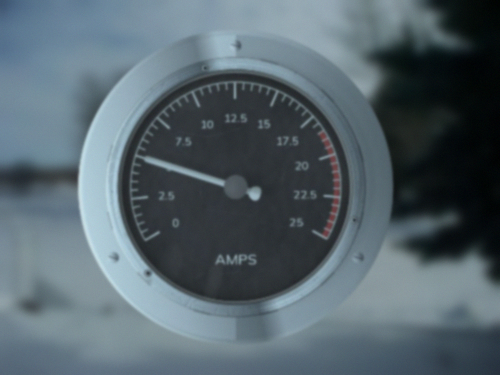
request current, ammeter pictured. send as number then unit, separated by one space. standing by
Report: 5 A
